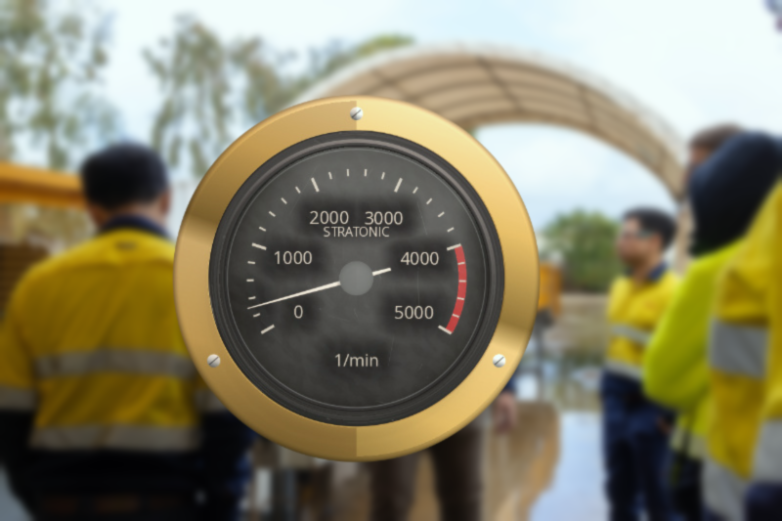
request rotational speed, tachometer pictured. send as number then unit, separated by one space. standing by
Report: 300 rpm
